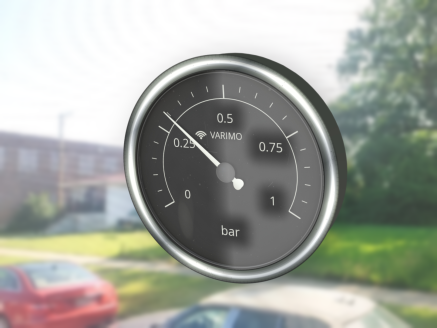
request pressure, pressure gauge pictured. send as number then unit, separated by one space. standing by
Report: 0.3 bar
